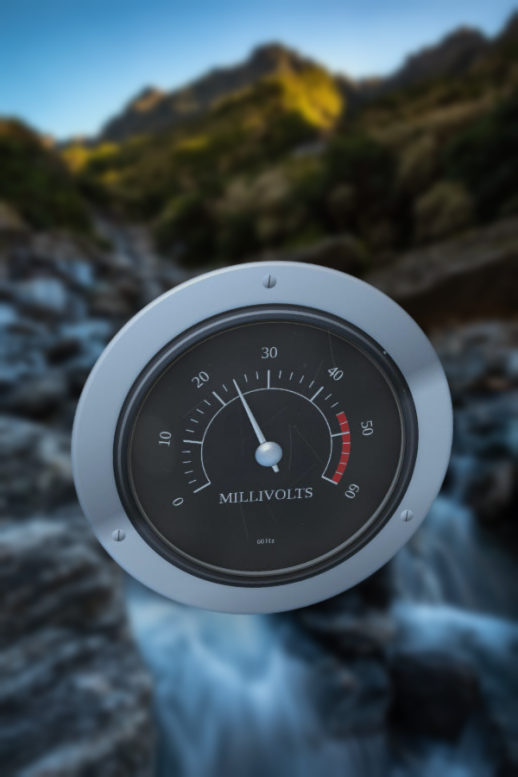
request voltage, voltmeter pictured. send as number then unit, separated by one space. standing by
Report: 24 mV
